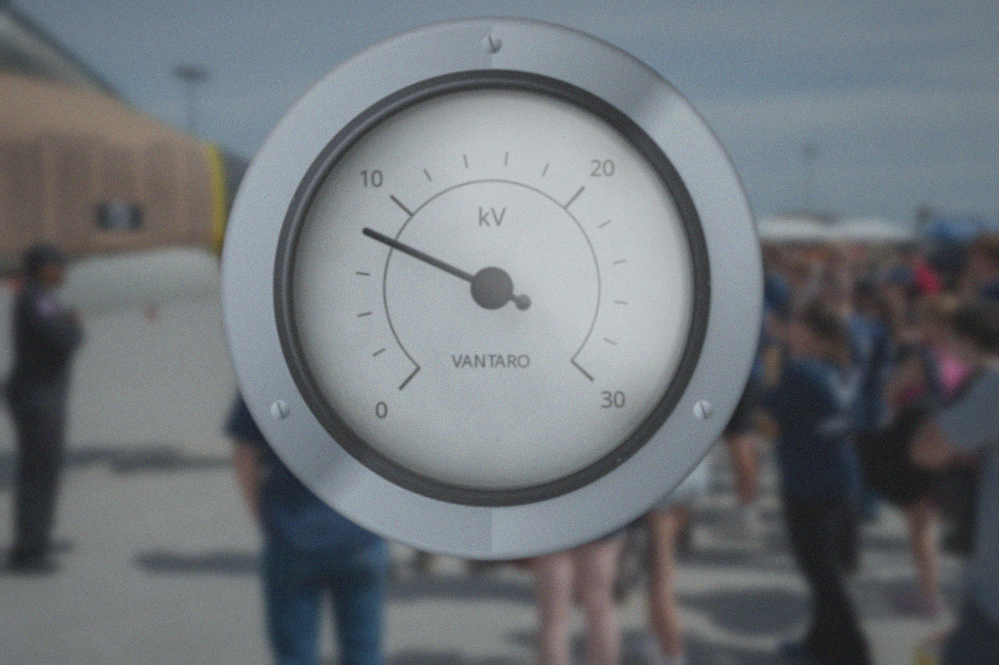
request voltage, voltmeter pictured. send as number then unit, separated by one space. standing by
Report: 8 kV
